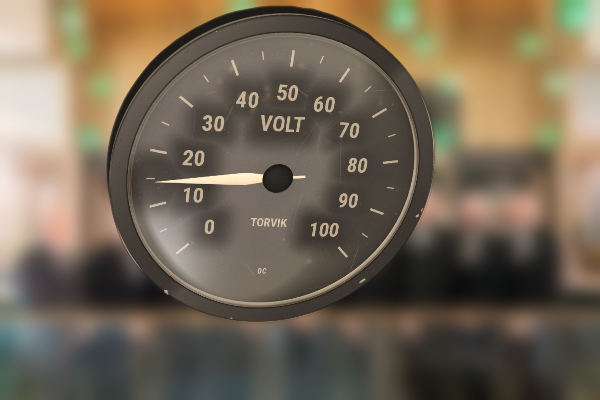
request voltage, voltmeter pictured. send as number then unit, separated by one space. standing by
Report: 15 V
